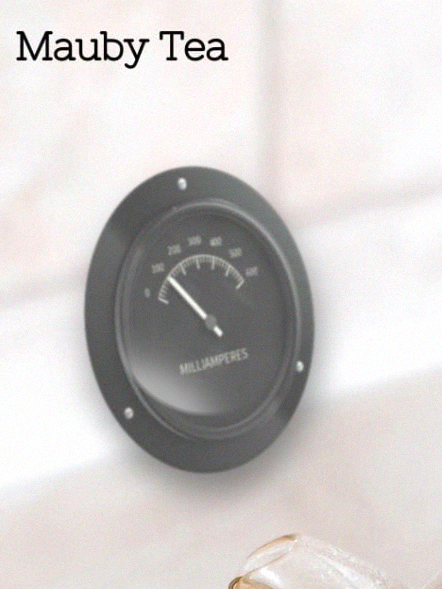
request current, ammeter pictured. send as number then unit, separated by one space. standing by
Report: 100 mA
